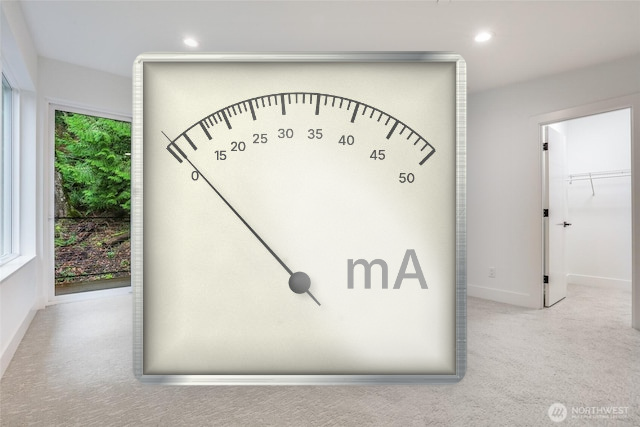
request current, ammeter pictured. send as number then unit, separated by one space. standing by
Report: 5 mA
